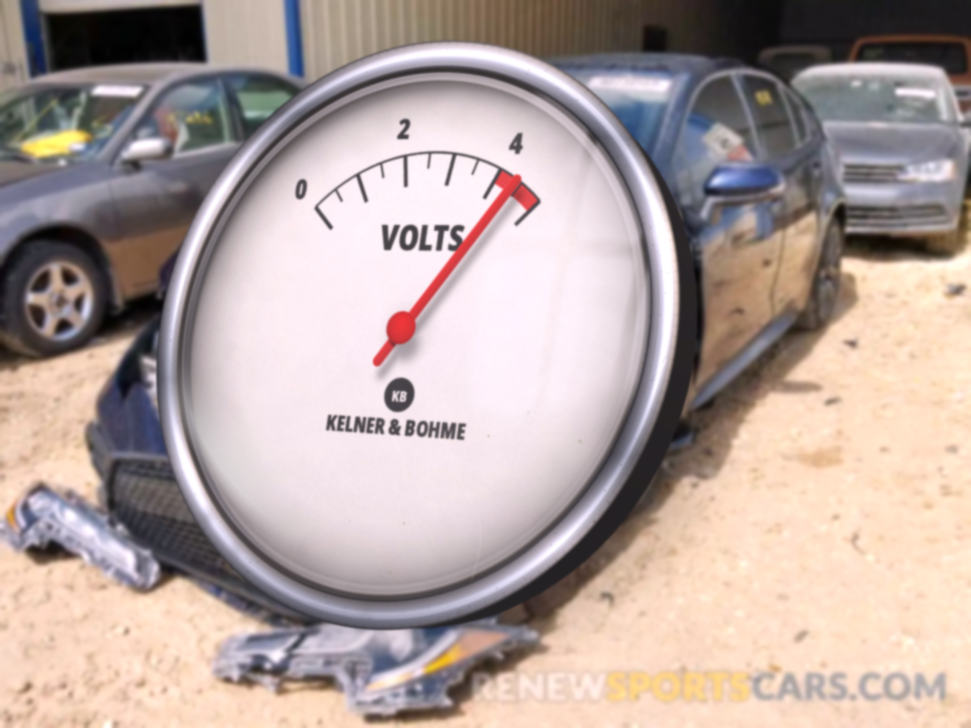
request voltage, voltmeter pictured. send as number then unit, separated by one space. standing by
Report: 4.5 V
